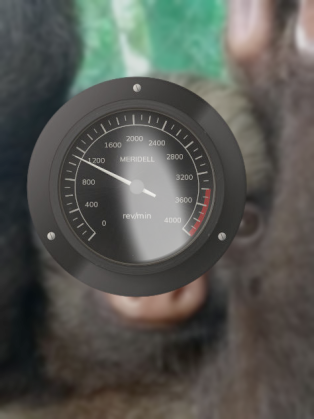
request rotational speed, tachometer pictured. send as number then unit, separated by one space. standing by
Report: 1100 rpm
